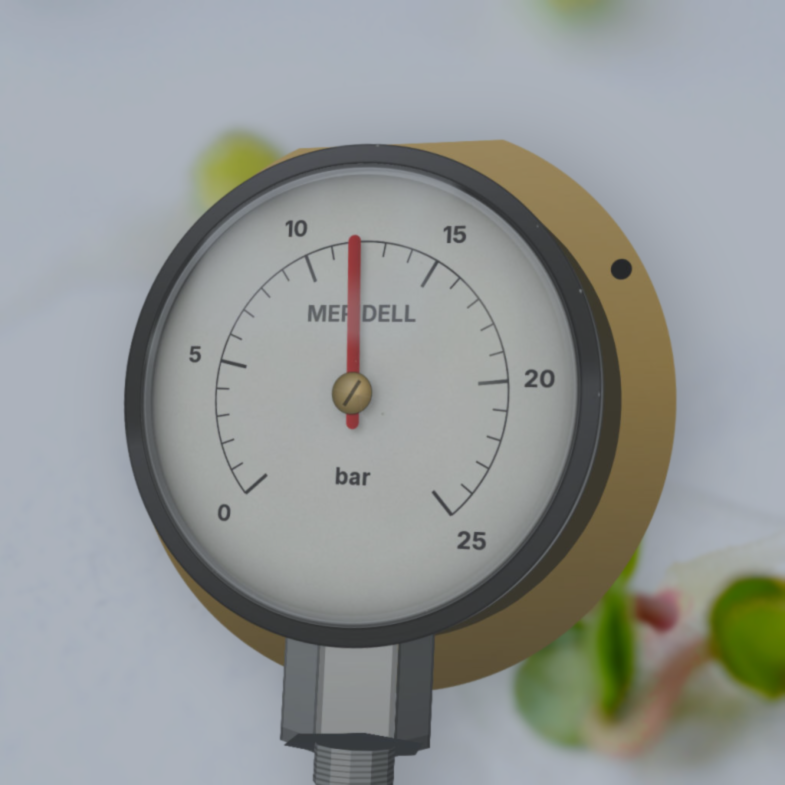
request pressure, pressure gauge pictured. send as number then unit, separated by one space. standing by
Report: 12 bar
